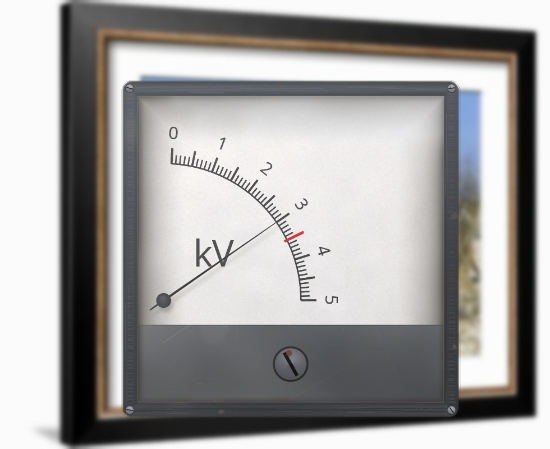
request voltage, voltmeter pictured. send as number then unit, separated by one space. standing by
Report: 3 kV
